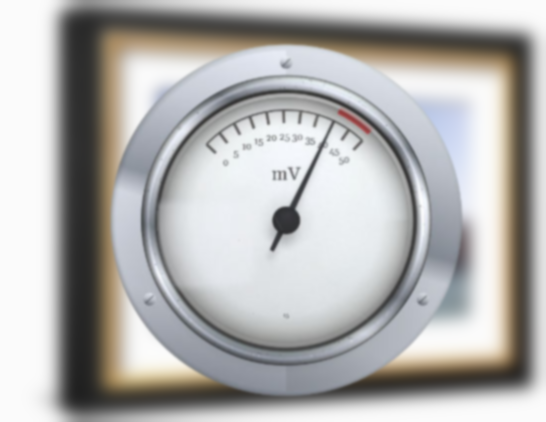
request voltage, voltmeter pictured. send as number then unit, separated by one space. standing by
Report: 40 mV
